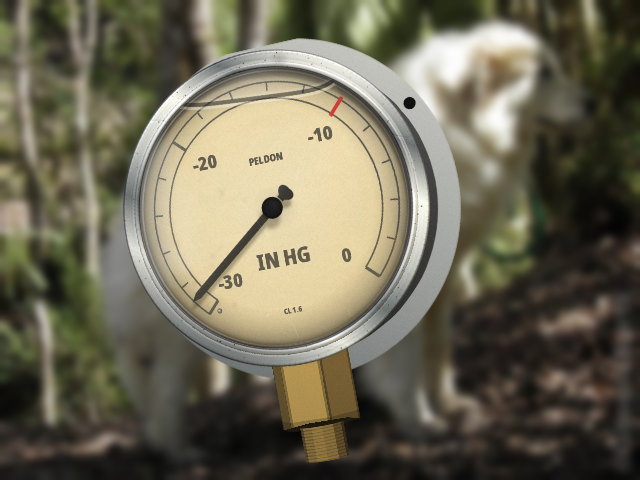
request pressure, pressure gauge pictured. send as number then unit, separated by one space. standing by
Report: -29 inHg
